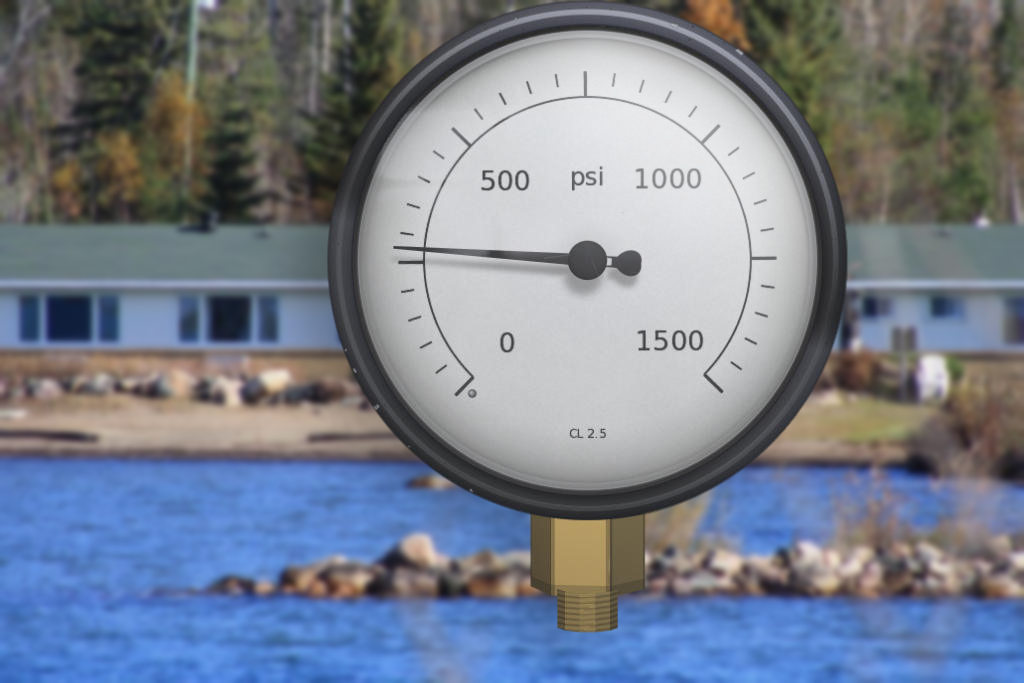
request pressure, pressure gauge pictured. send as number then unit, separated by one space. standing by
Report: 275 psi
